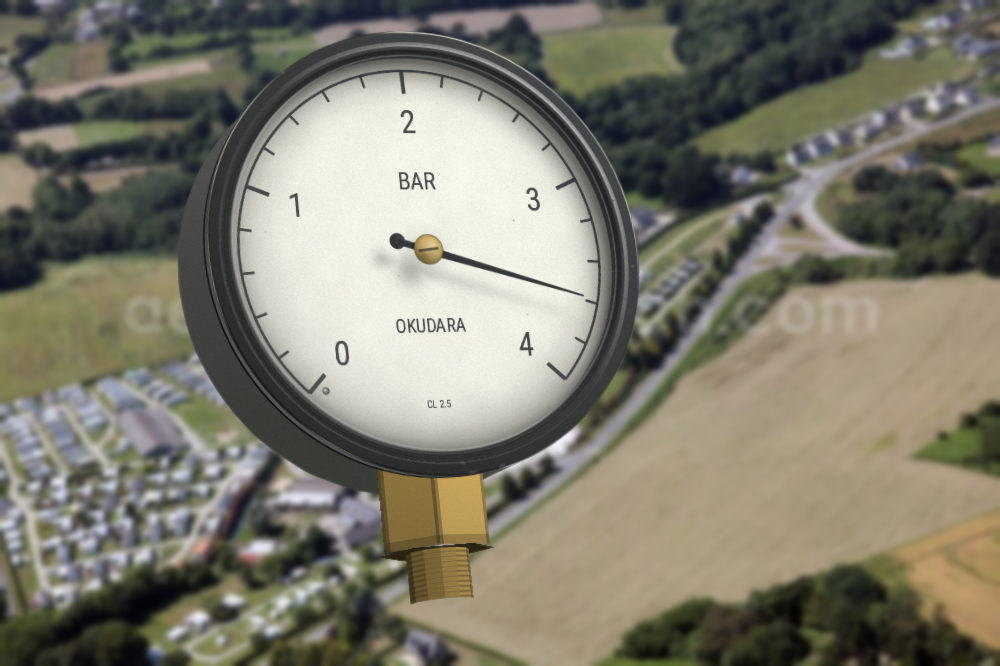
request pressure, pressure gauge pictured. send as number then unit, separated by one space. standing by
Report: 3.6 bar
